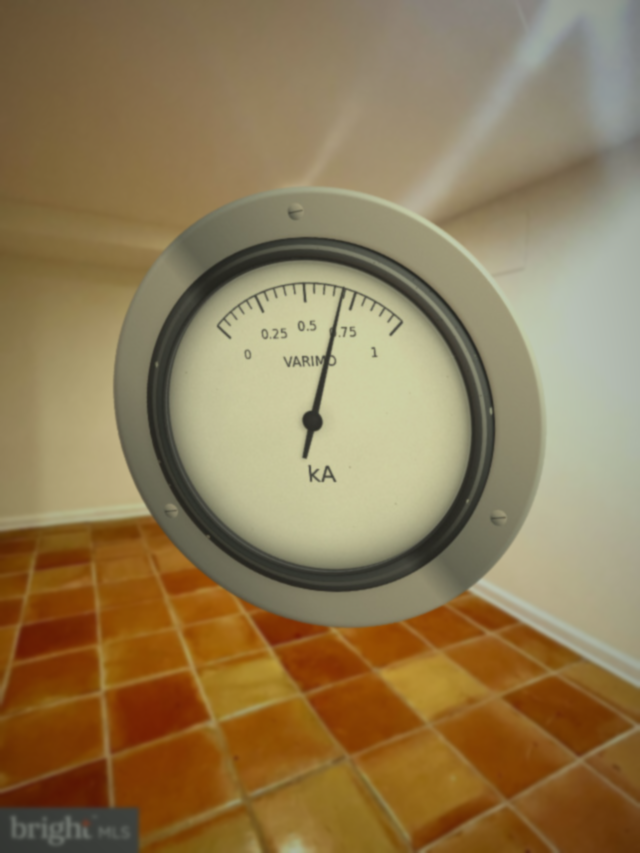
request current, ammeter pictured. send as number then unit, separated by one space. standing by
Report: 0.7 kA
